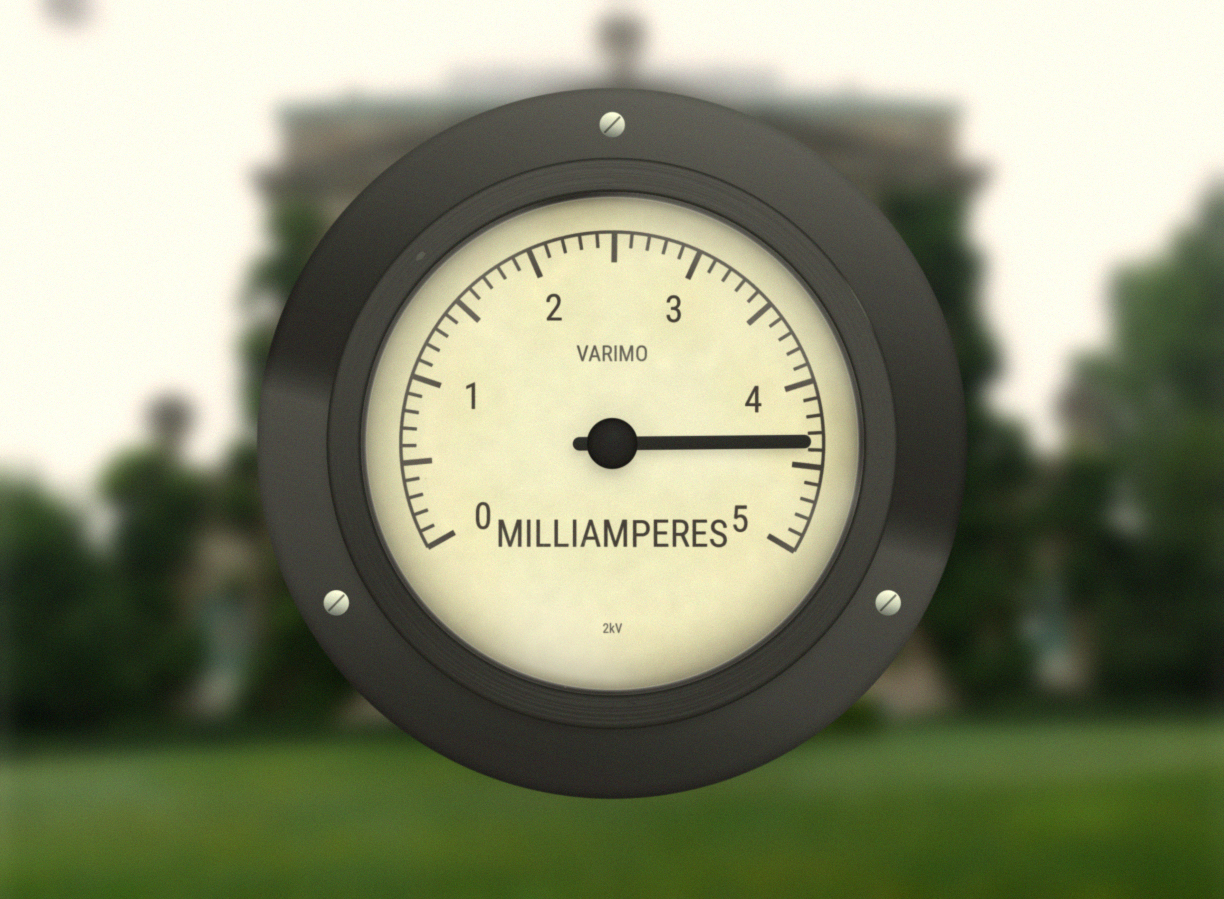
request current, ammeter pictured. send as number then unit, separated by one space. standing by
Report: 4.35 mA
